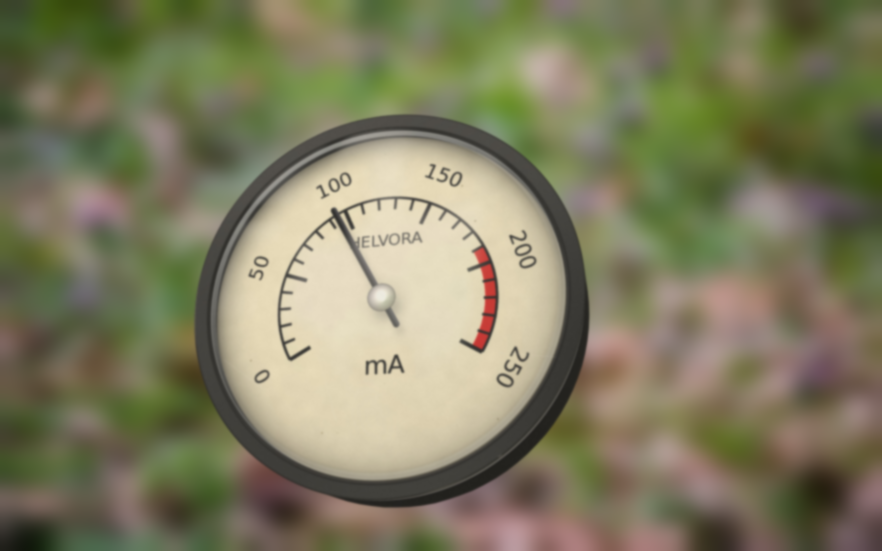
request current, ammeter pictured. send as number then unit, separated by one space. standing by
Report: 95 mA
